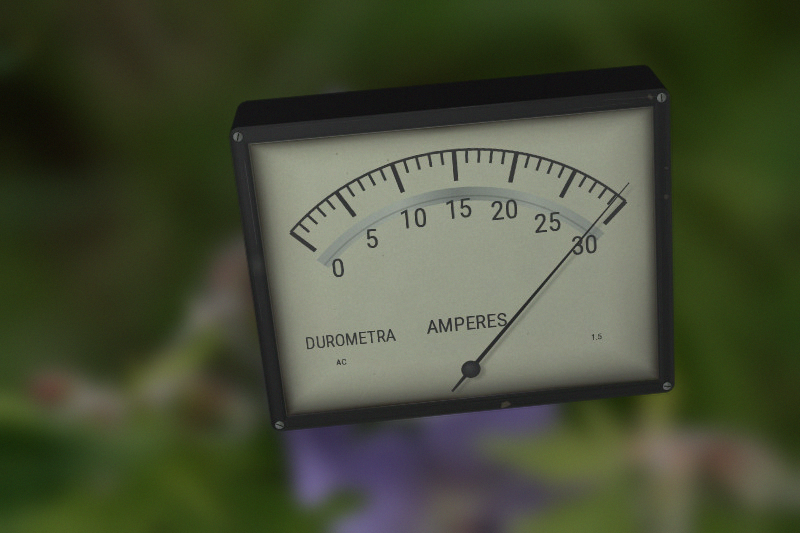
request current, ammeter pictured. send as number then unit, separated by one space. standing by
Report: 29 A
